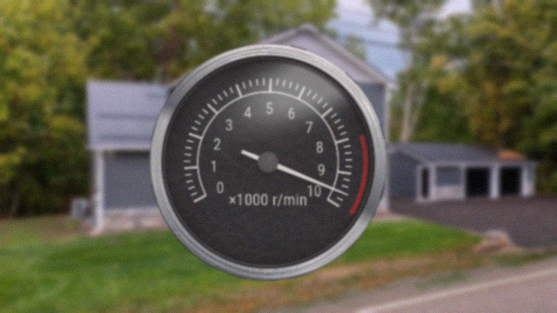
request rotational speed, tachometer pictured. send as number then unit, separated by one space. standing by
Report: 9600 rpm
